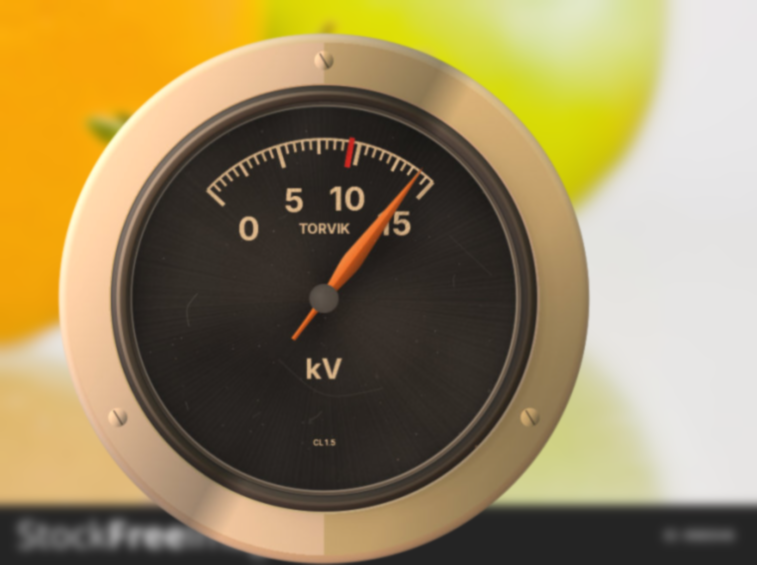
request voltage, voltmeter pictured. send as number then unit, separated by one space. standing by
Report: 14 kV
